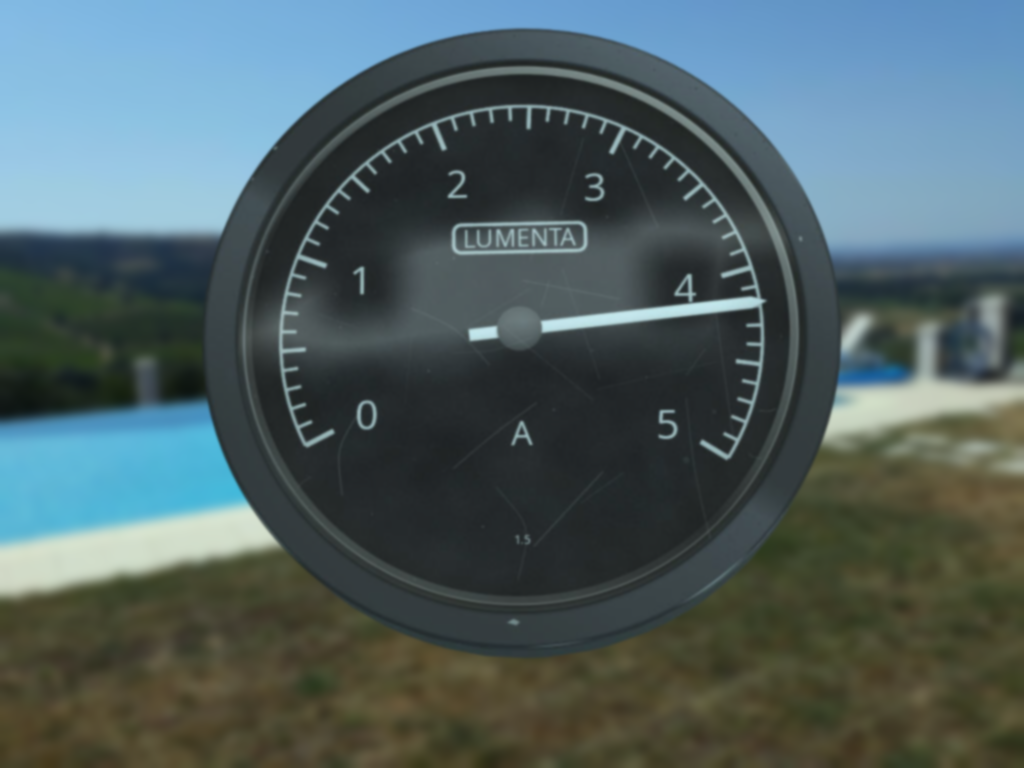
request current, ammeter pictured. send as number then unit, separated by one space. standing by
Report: 4.2 A
